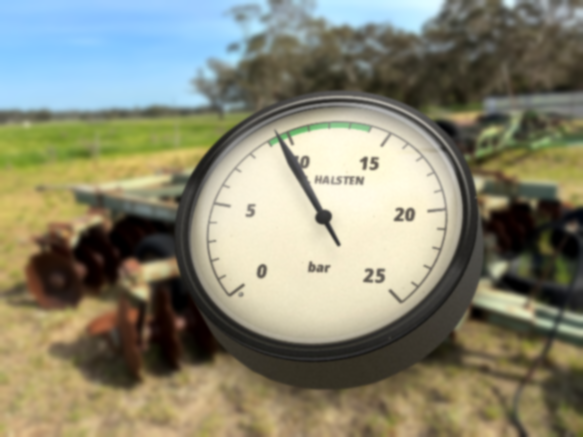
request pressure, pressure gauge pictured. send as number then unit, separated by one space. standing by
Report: 9.5 bar
